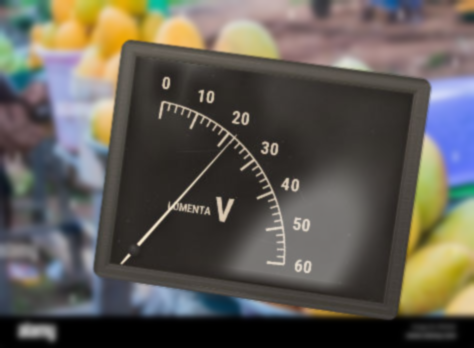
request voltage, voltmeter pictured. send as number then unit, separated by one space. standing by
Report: 22 V
